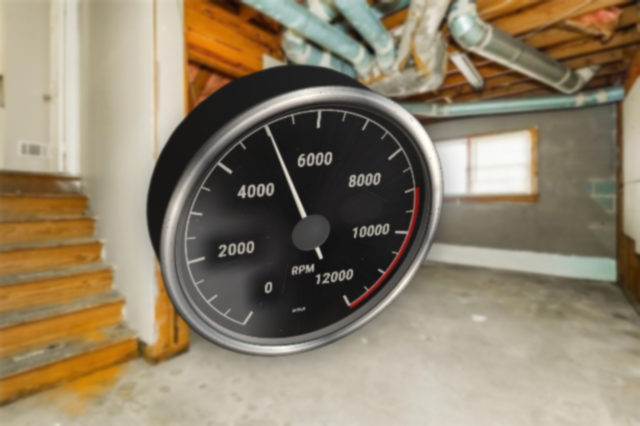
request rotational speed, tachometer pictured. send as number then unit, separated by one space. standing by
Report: 5000 rpm
